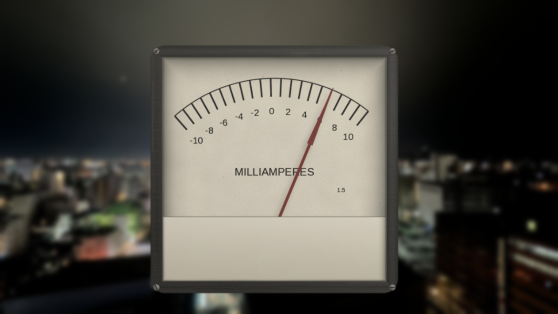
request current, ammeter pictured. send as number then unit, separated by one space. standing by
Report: 6 mA
